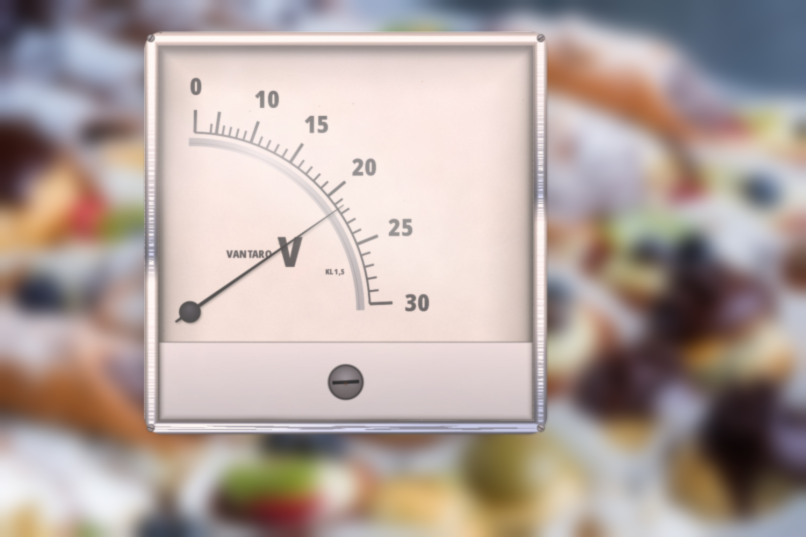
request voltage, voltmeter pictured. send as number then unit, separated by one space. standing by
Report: 21.5 V
